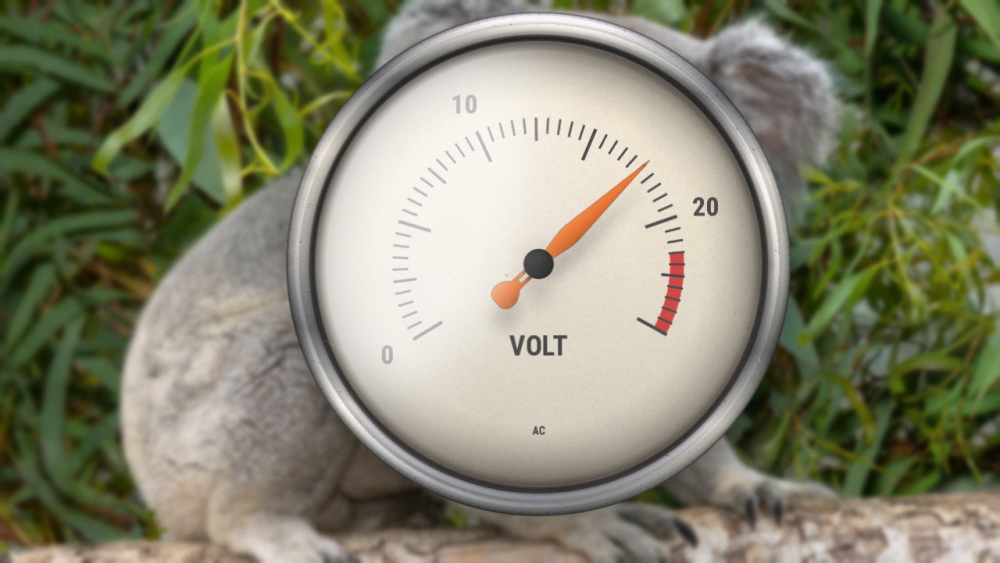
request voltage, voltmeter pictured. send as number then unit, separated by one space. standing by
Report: 17.5 V
